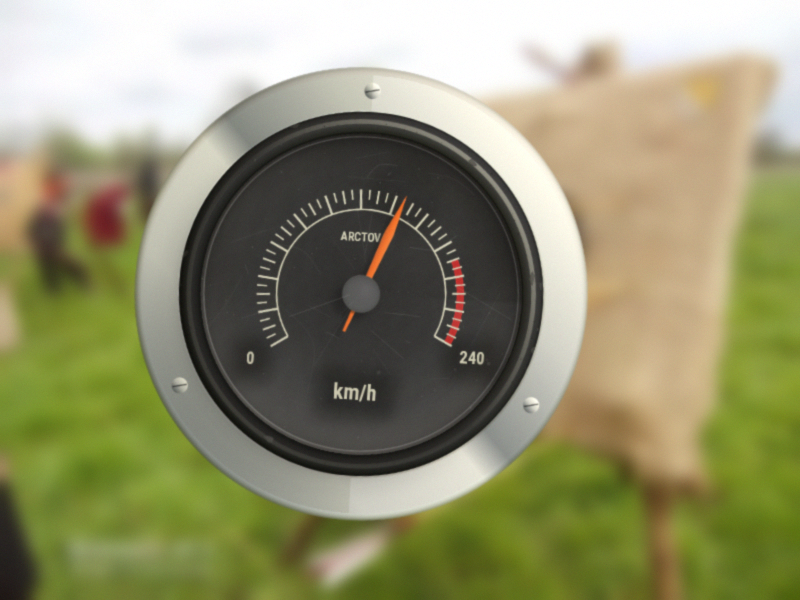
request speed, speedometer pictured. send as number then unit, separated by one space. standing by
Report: 145 km/h
